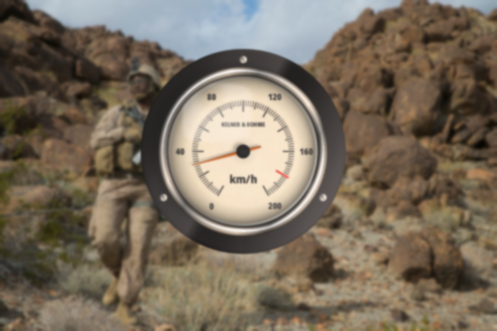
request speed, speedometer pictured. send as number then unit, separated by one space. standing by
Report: 30 km/h
